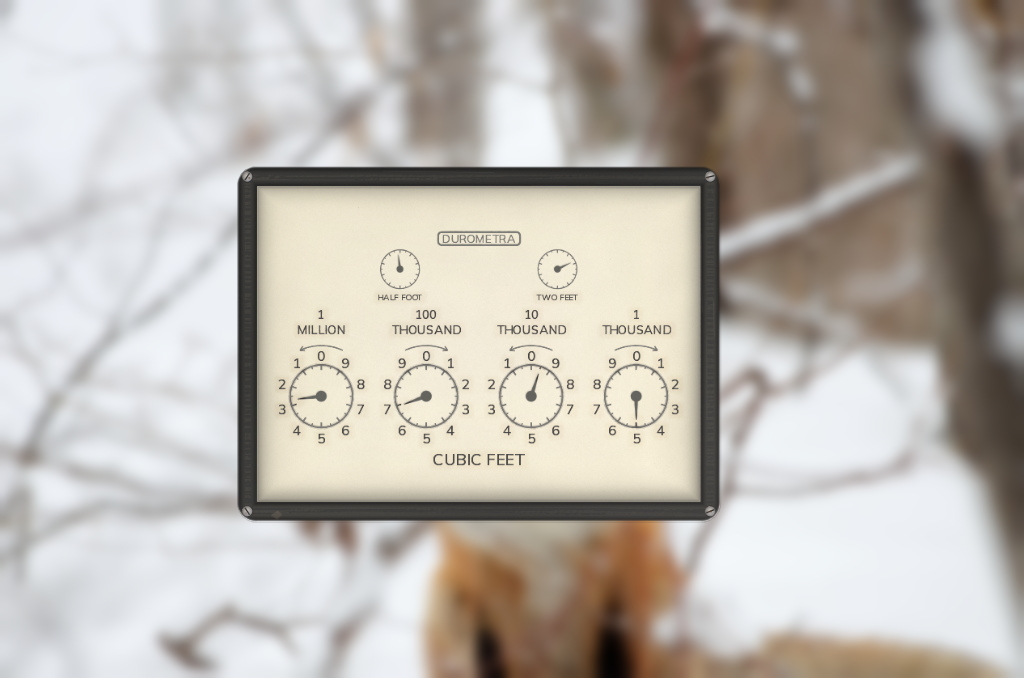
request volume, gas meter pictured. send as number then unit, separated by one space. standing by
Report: 269500 ft³
